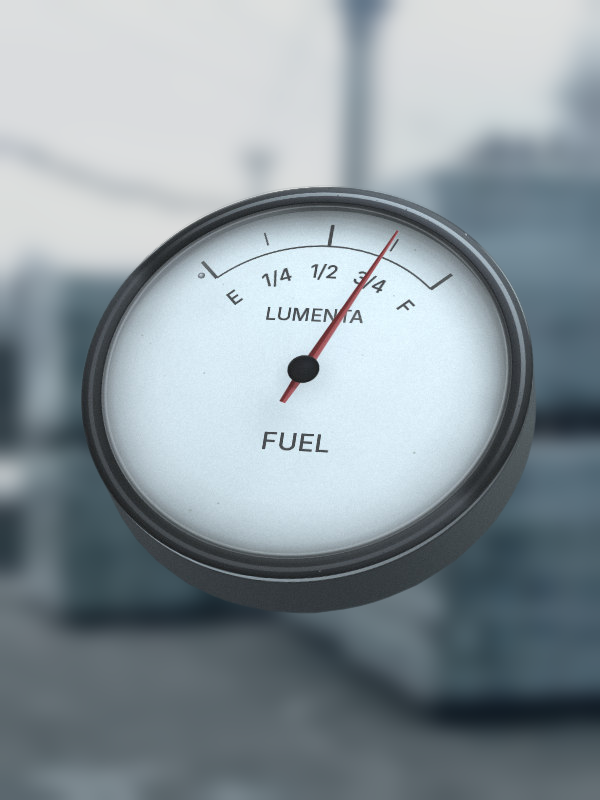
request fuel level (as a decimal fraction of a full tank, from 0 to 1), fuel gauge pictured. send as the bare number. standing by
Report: 0.75
